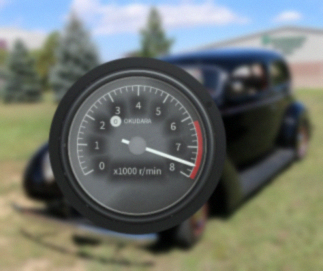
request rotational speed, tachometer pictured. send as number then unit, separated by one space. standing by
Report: 7600 rpm
